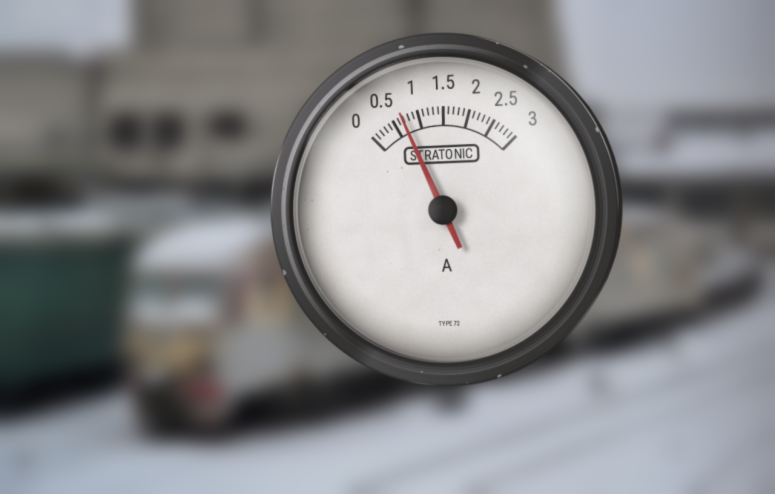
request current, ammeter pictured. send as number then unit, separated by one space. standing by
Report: 0.7 A
